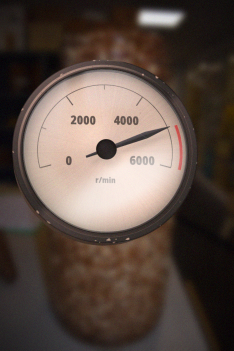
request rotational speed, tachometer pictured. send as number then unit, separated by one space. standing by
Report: 5000 rpm
